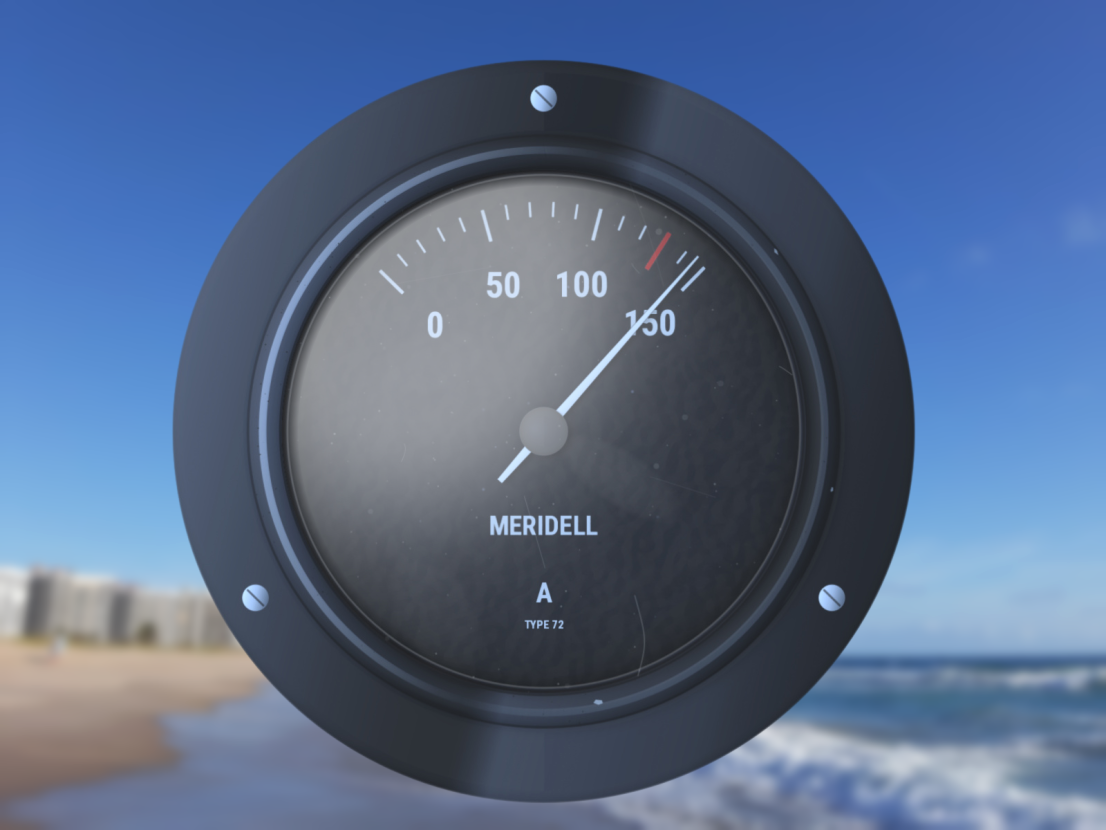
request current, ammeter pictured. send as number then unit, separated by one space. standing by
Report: 145 A
